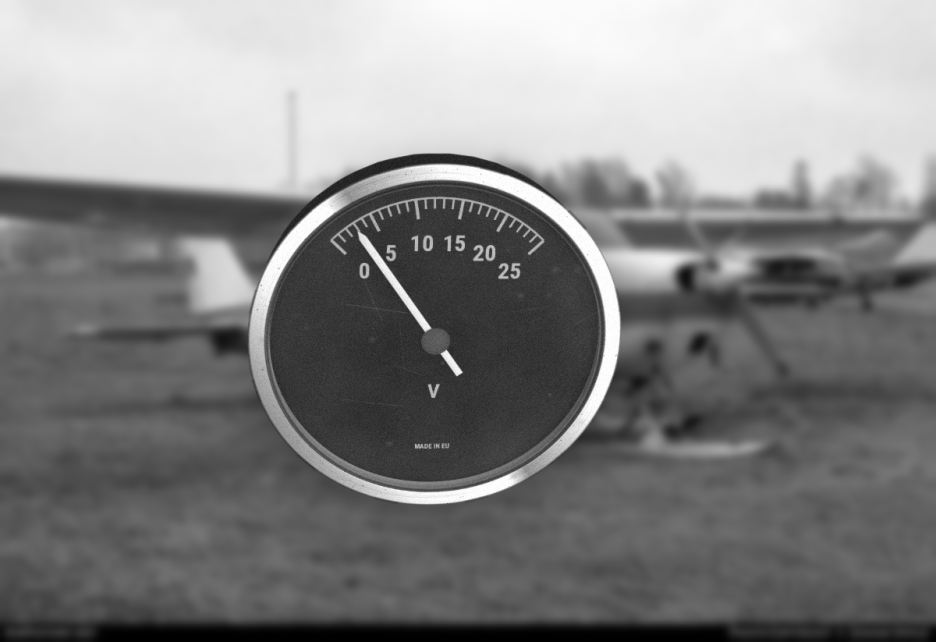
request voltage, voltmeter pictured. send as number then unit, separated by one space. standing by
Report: 3 V
